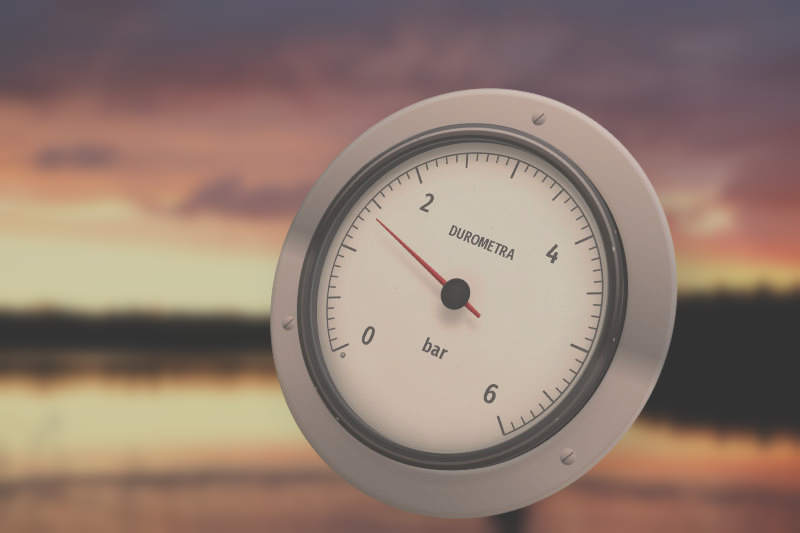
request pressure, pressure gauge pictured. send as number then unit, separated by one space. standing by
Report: 1.4 bar
